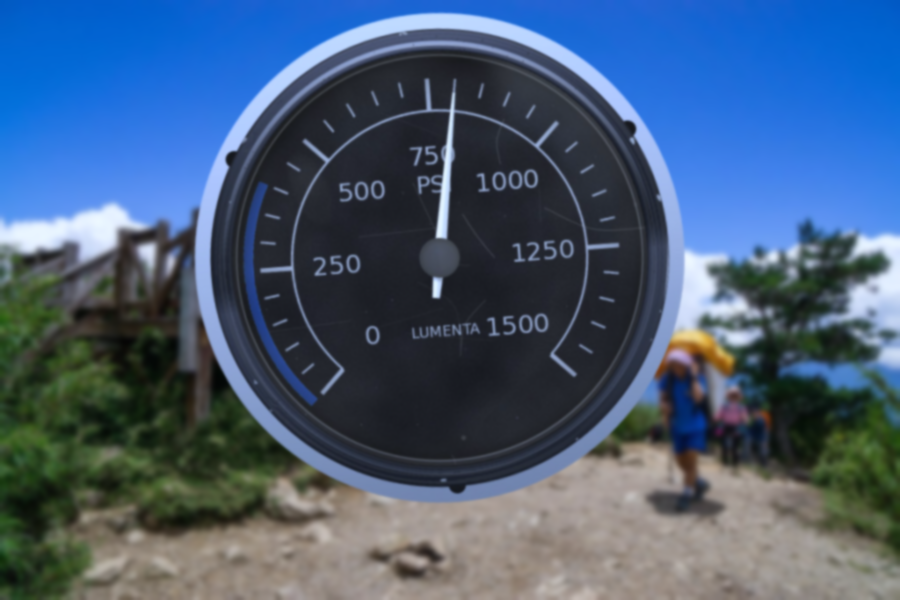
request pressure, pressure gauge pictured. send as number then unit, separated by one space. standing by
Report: 800 psi
